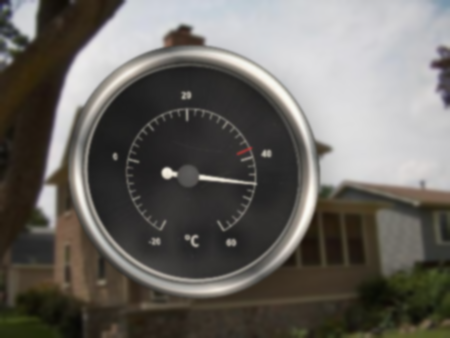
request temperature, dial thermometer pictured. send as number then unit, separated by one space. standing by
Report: 46 °C
